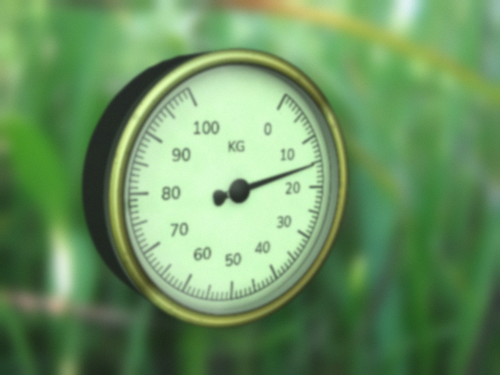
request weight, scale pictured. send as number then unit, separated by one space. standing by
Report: 15 kg
